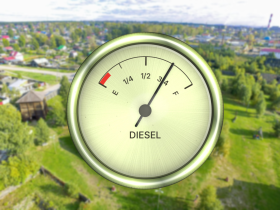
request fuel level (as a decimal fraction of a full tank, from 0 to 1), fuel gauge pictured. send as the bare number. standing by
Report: 0.75
